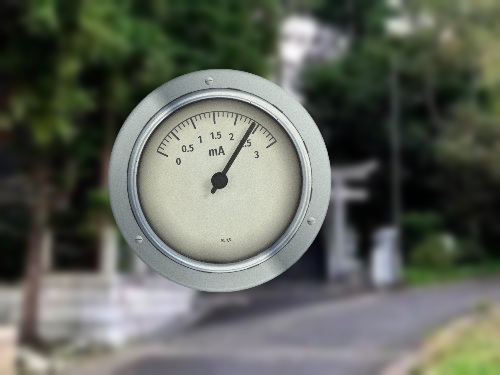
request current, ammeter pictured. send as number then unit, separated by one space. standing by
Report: 2.4 mA
